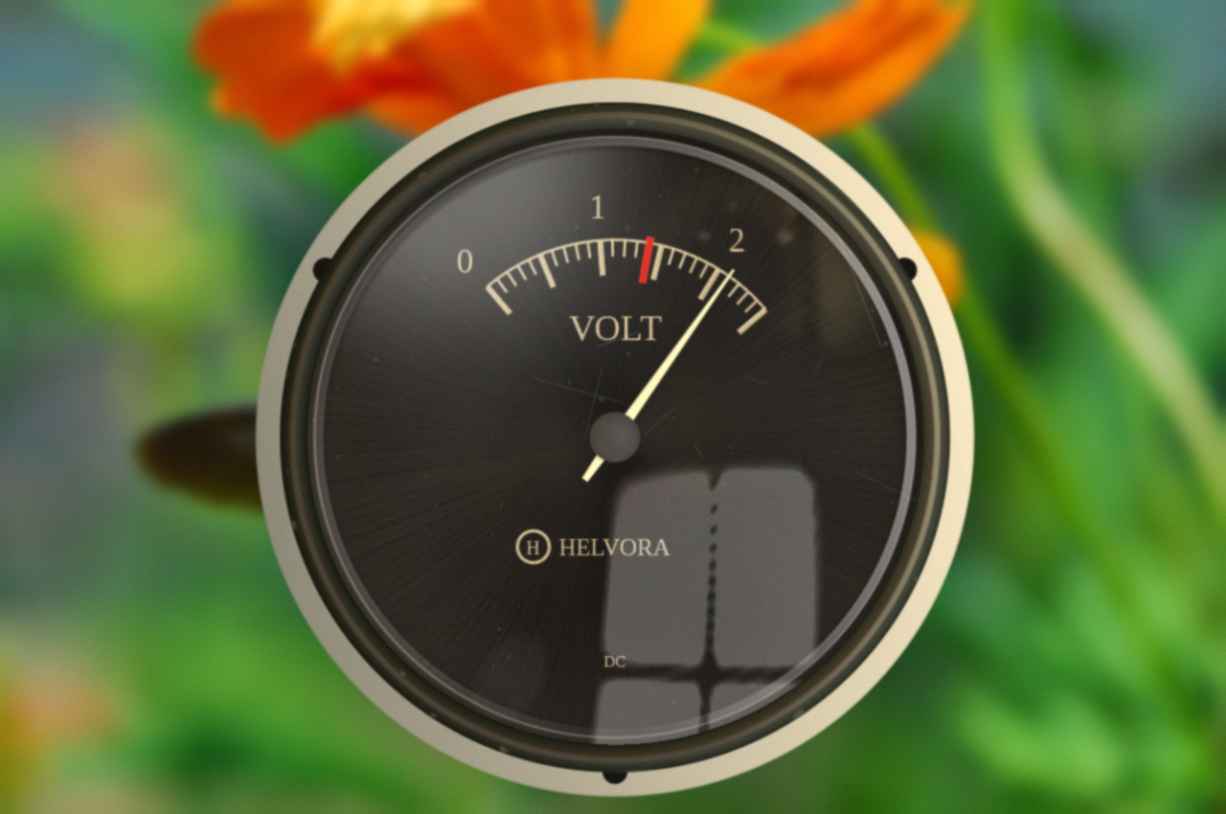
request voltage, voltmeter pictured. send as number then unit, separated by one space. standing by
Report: 2.1 V
